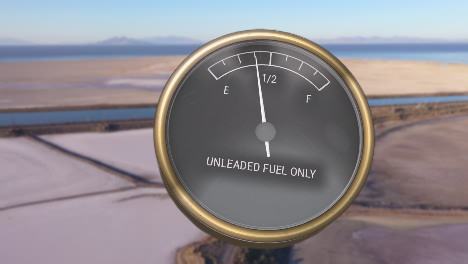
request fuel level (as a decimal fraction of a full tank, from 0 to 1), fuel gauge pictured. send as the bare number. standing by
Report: 0.375
